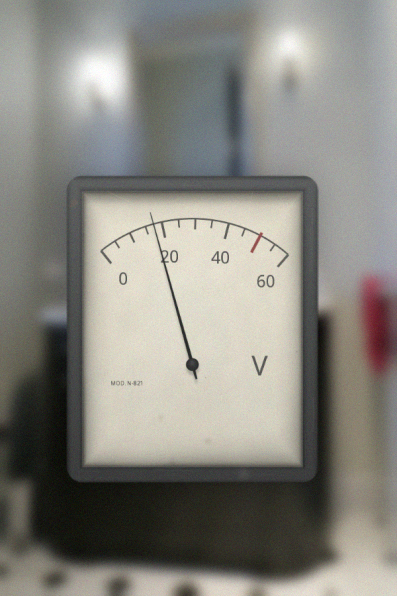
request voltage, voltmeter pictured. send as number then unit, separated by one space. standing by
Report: 17.5 V
